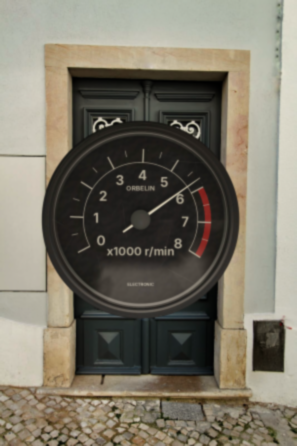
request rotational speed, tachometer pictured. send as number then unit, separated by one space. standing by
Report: 5750 rpm
